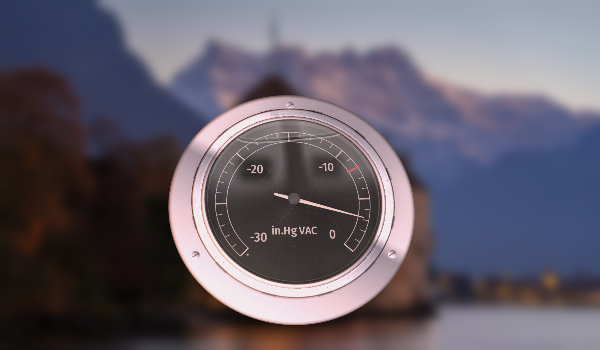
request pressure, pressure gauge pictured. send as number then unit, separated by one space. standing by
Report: -3 inHg
